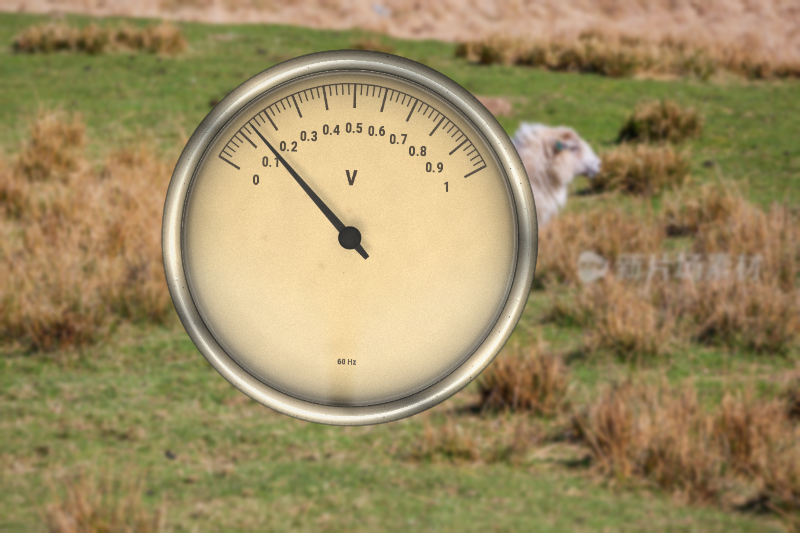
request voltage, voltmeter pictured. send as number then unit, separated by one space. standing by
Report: 0.14 V
